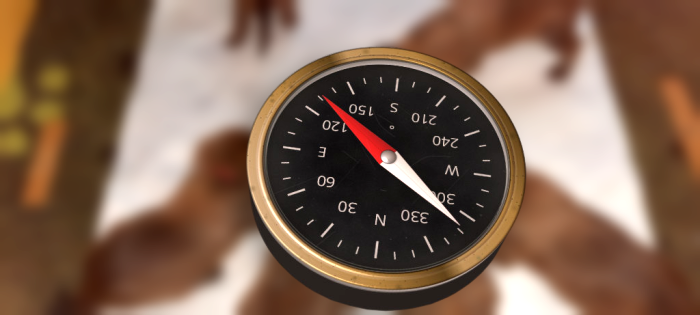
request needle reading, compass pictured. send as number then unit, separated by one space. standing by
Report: 130 °
